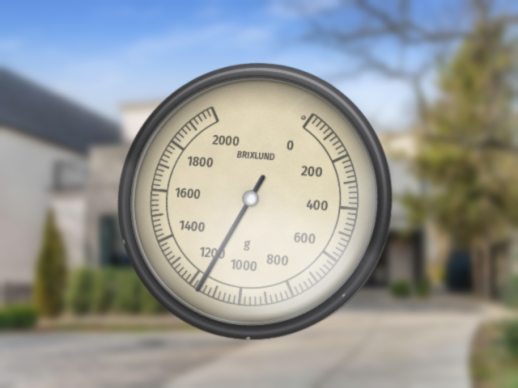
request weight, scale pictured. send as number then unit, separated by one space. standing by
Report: 1160 g
